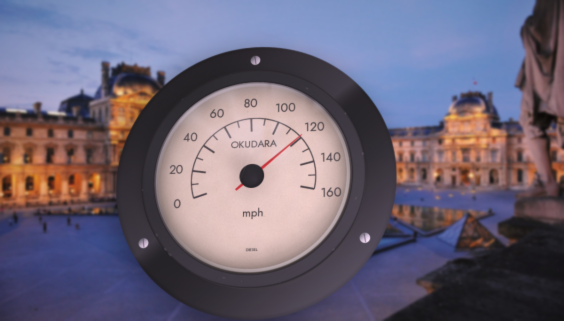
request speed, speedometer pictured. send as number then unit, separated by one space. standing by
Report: 120 mph
